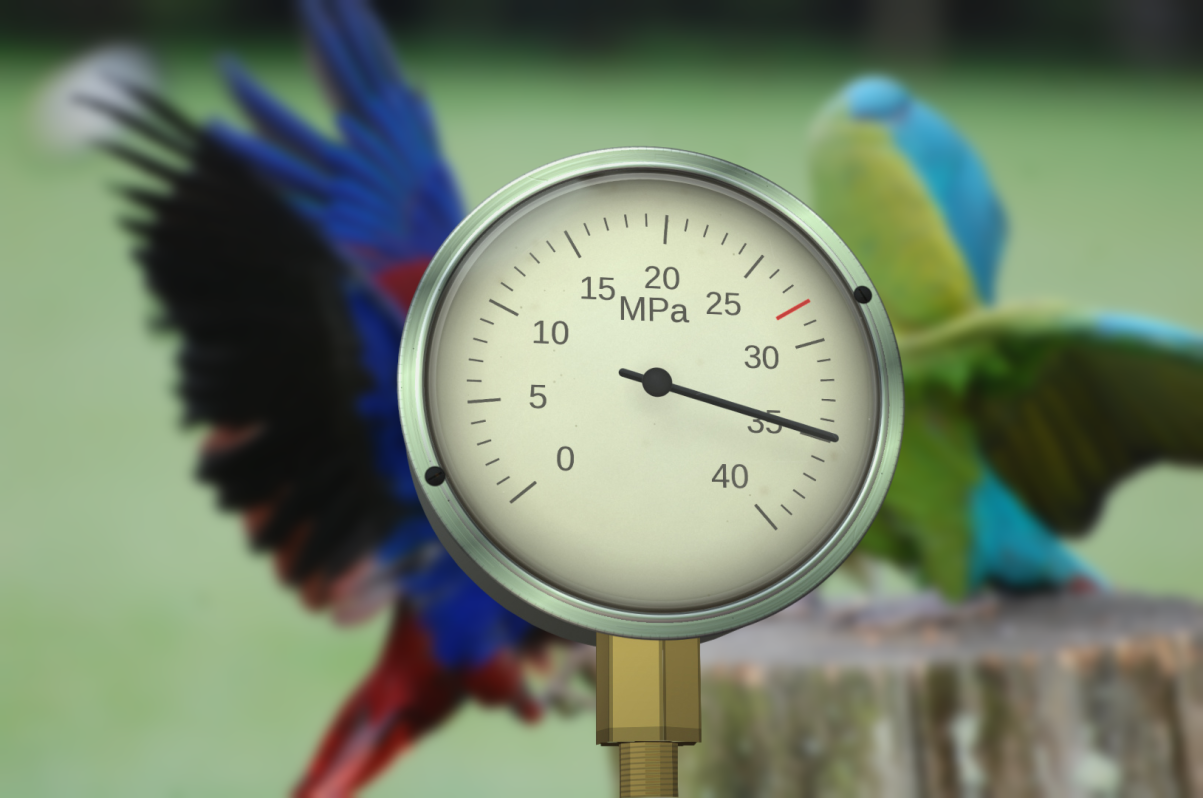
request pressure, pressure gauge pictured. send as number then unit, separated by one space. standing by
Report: 35 MPa
